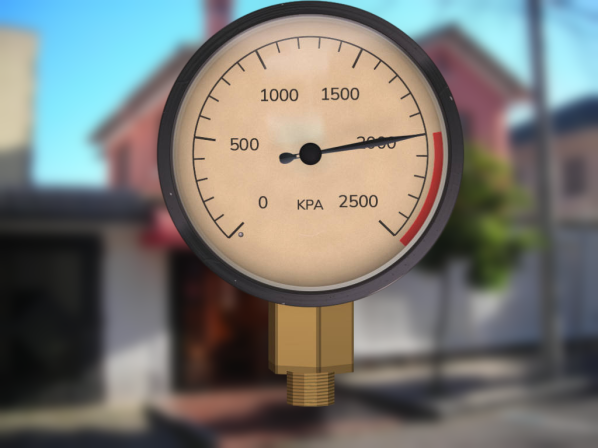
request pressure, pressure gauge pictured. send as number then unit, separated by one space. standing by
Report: 2000 kPa
